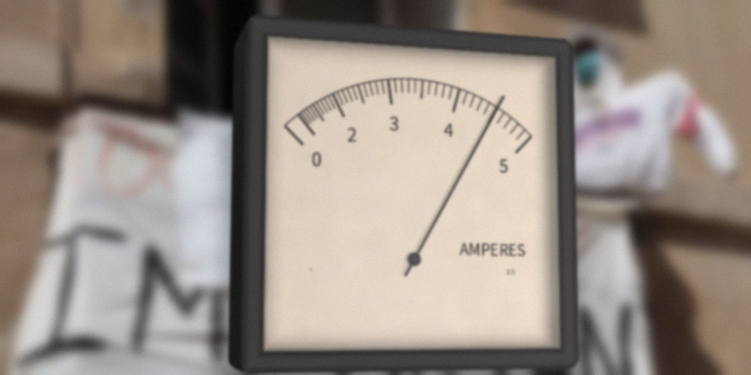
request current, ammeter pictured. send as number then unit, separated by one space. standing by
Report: 4.5 A
